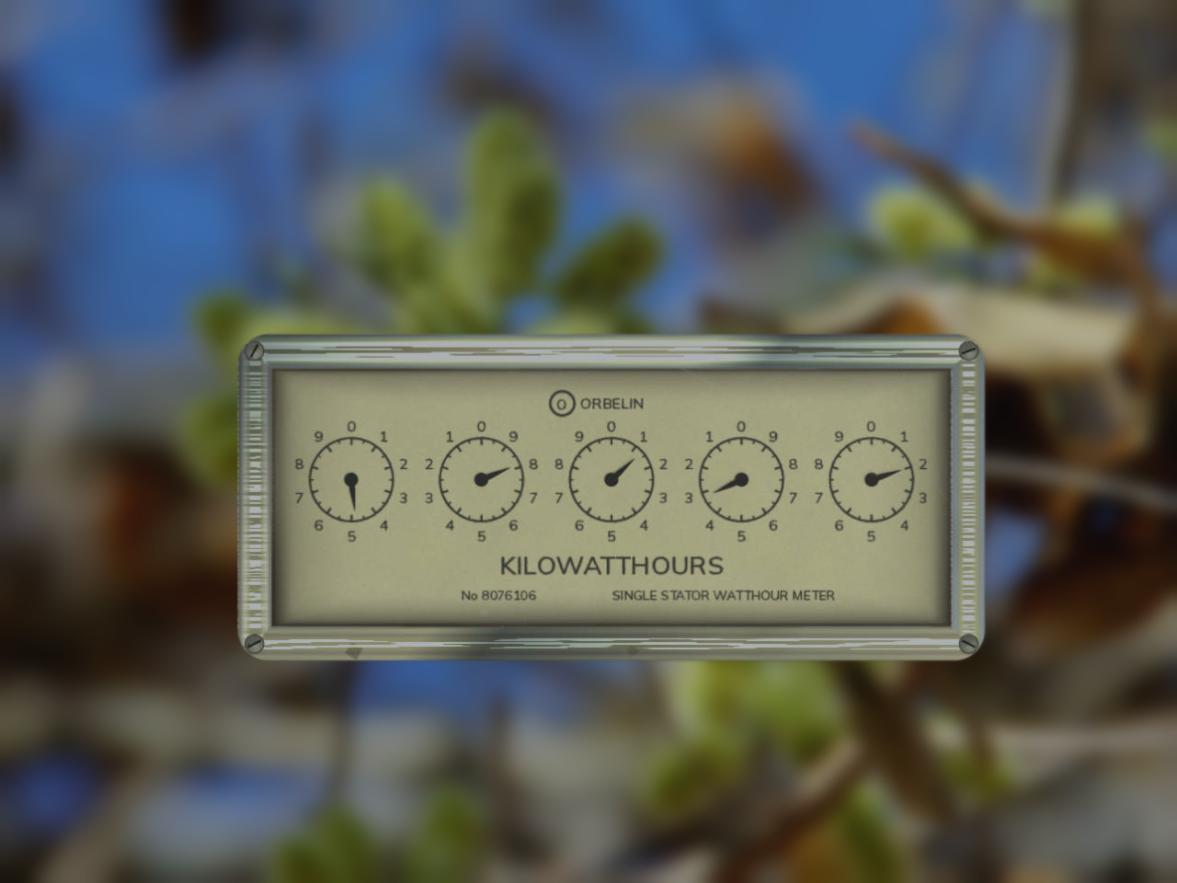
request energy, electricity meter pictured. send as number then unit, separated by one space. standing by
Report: 48132 kWh
